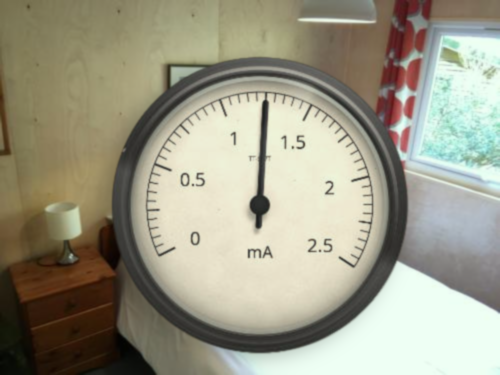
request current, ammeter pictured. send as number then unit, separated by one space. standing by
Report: 1.25 mA
